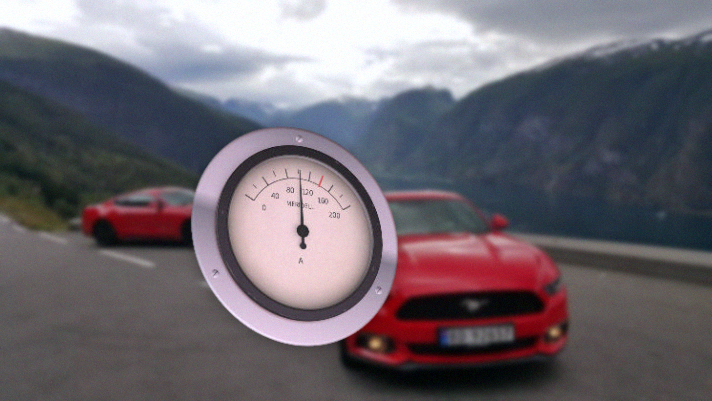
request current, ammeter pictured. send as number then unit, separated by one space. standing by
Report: 100 A
